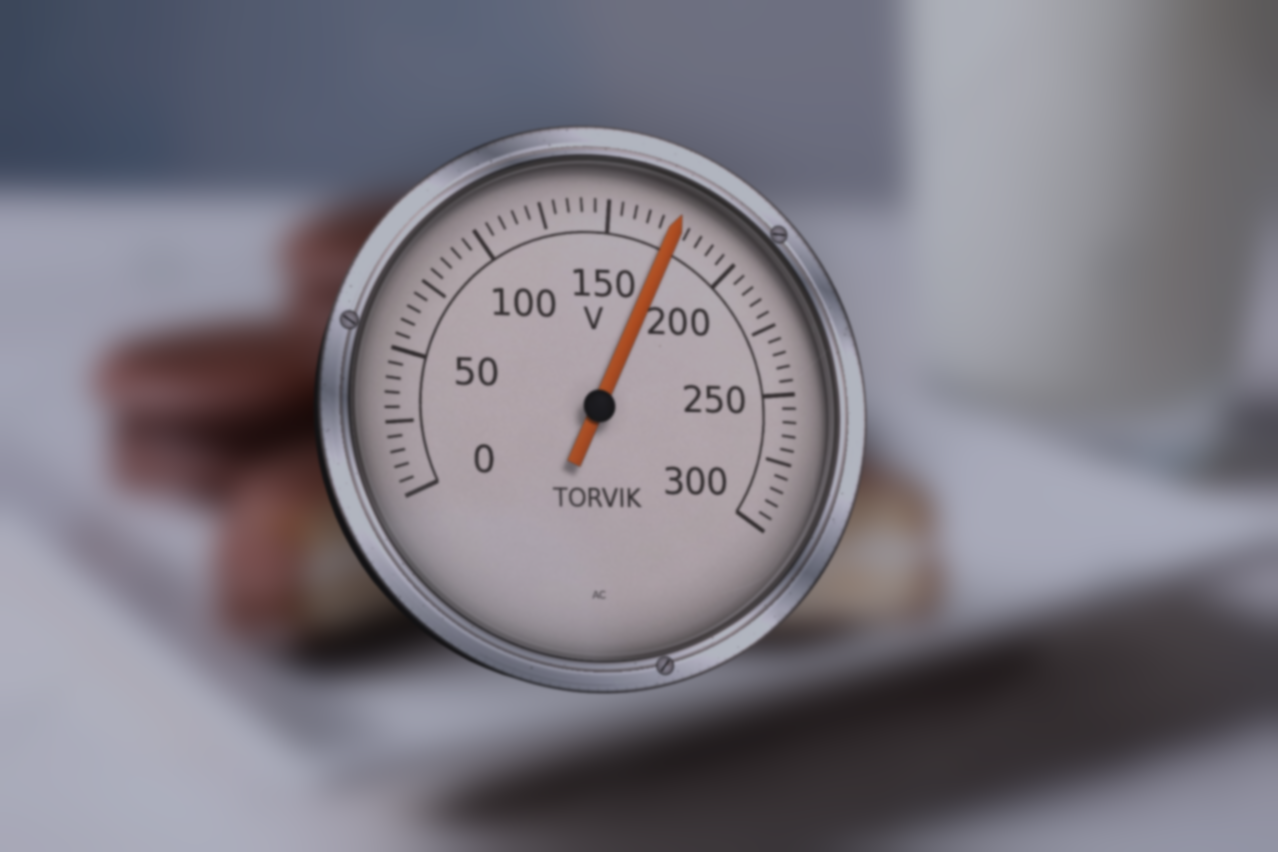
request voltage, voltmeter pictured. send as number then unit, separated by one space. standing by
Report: 175 V
